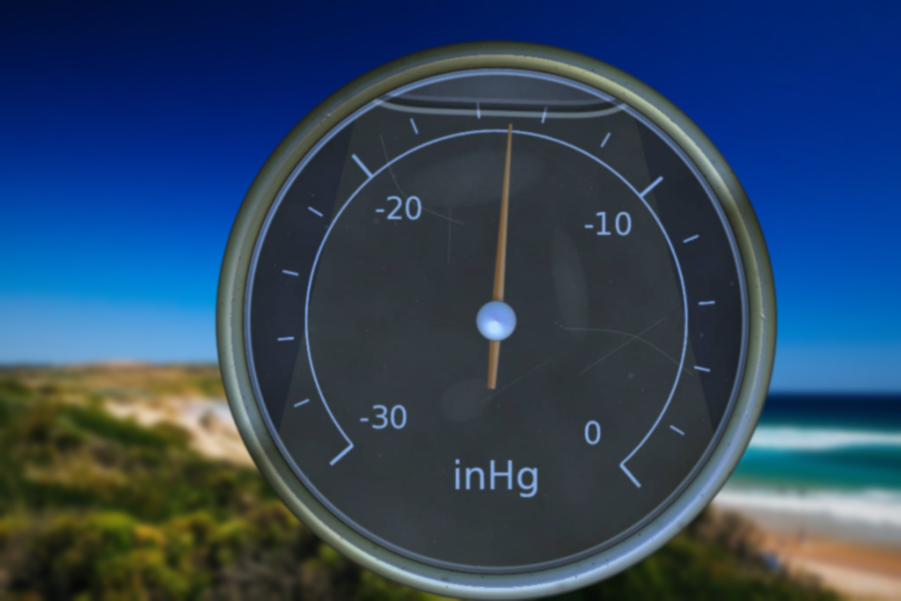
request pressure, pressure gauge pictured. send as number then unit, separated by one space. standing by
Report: -15 inHg
